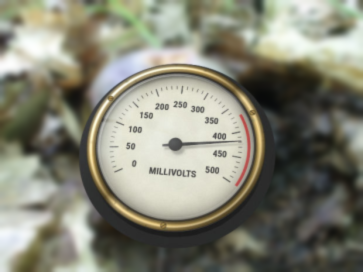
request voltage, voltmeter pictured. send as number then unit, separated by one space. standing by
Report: 420 mV
